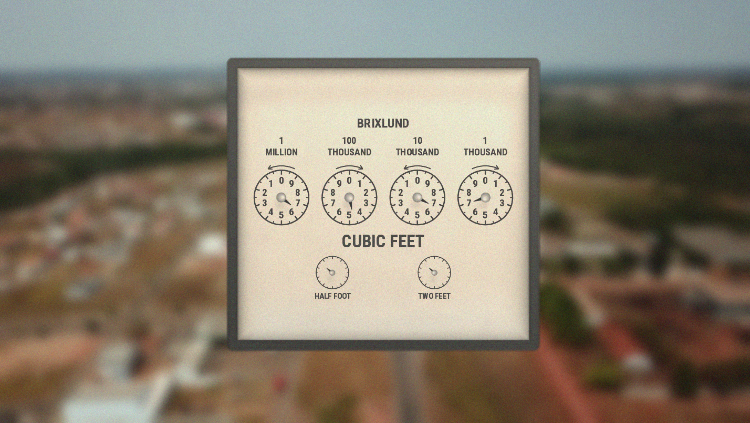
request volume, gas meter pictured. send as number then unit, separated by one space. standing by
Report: 646700 ft³
